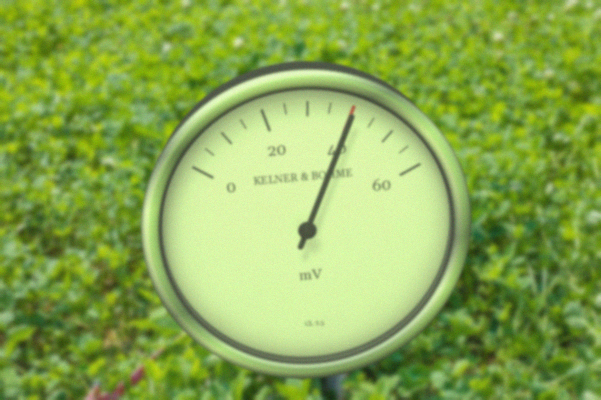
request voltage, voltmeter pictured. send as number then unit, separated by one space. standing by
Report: 40 mV
